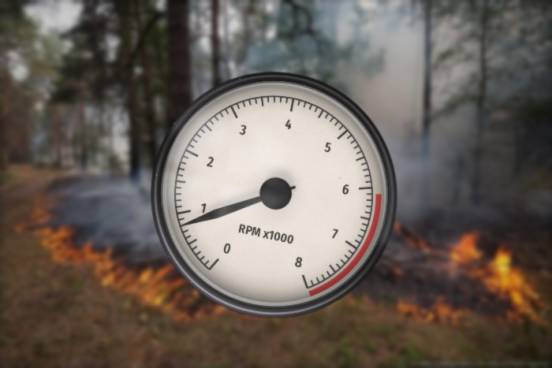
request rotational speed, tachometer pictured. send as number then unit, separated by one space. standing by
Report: 800 rpm
